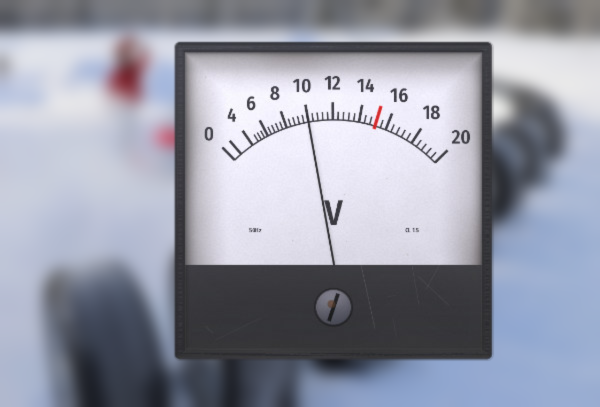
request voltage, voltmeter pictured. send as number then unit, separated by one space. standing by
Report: 10 V
